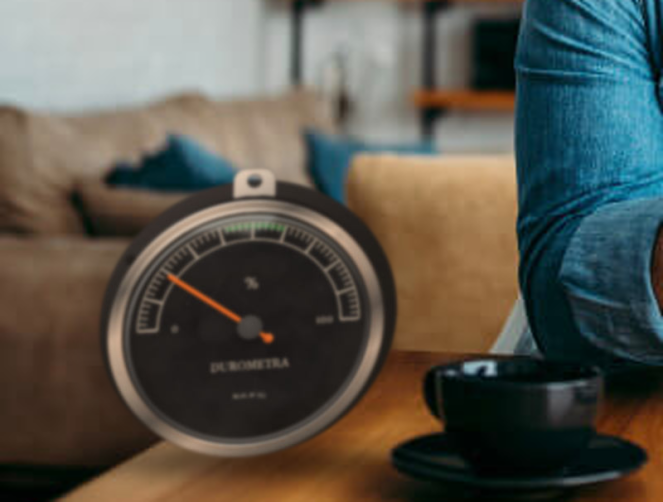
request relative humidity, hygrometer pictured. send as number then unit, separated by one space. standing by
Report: 20 %
